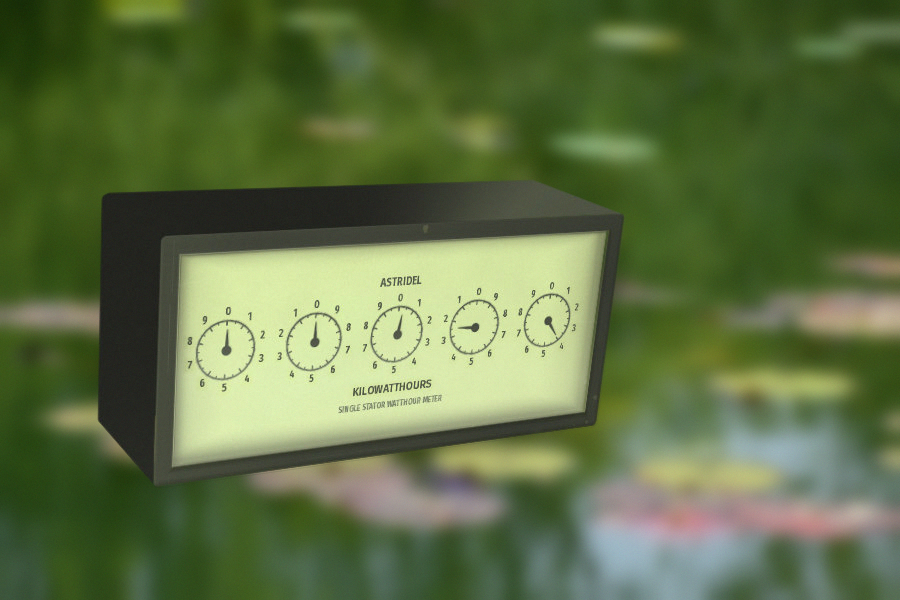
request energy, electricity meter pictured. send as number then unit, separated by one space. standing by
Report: 24 kWh
